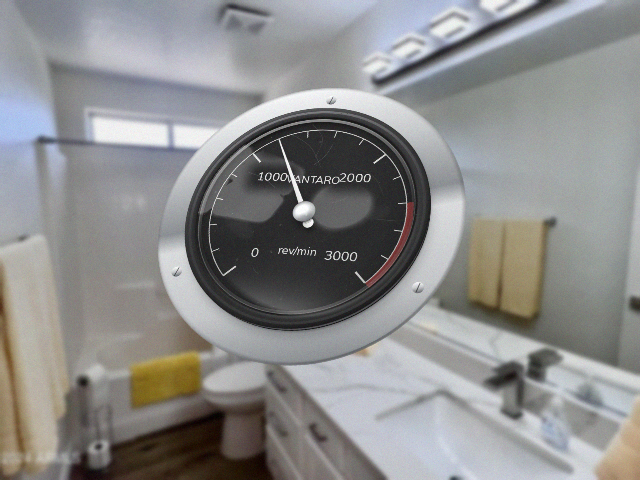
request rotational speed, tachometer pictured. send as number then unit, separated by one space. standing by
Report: 1200 rpm
